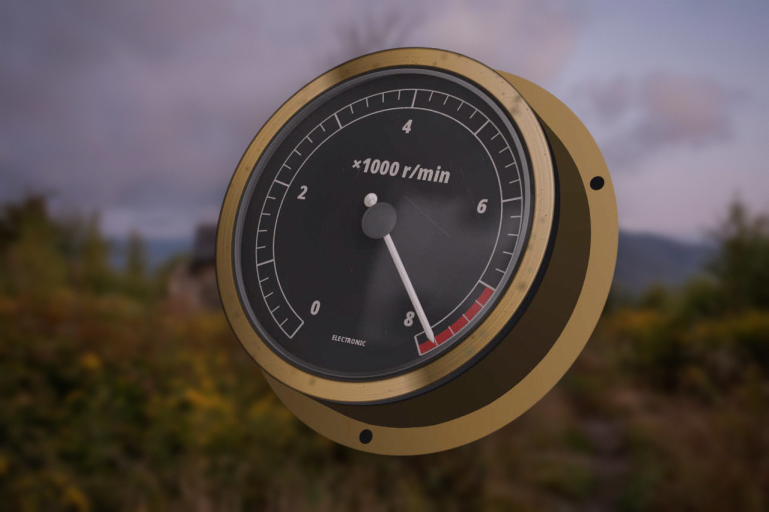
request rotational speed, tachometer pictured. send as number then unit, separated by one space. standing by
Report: 7800 rpm
